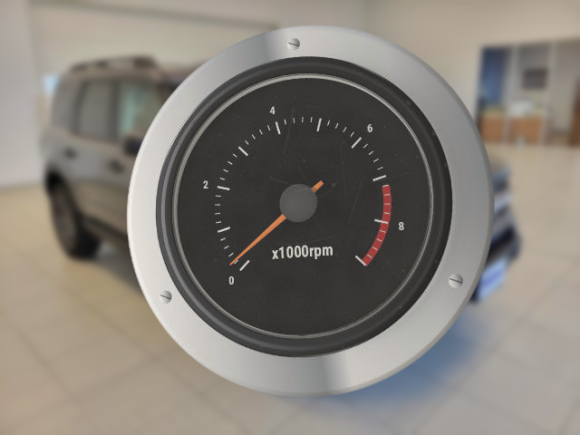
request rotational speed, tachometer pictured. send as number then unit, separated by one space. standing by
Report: 200 rpm
